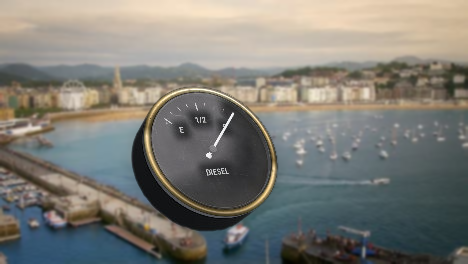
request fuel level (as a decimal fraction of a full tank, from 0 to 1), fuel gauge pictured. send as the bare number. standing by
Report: 1
